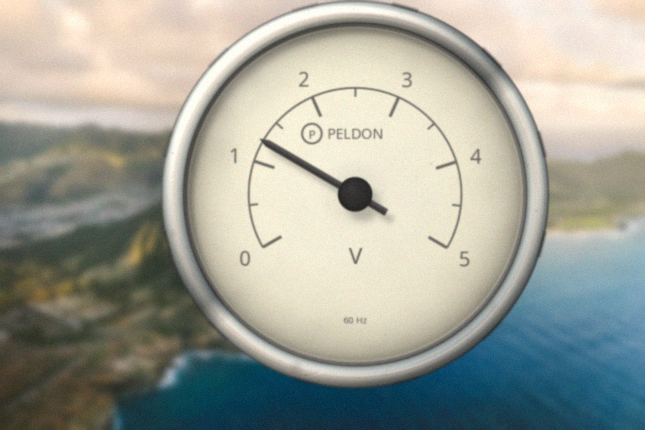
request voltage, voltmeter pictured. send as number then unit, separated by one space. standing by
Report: 1.25 V
